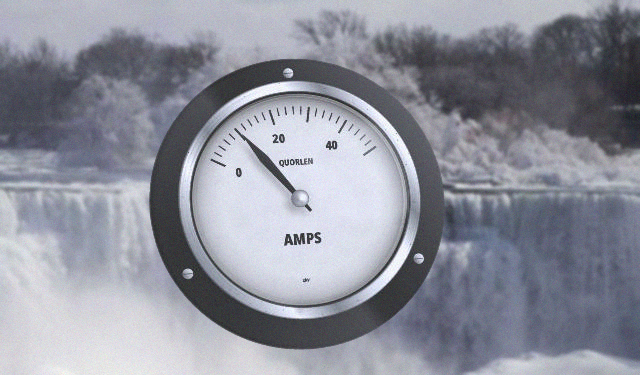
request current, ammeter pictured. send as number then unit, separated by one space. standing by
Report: 10 A
